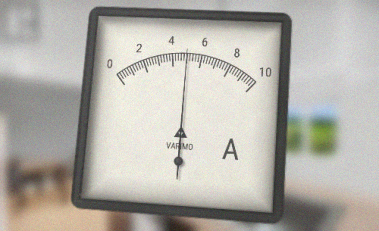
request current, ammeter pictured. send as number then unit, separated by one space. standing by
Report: 5 A
